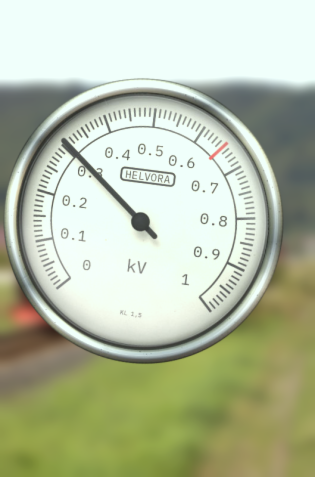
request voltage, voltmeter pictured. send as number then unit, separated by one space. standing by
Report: 0.31 kV
